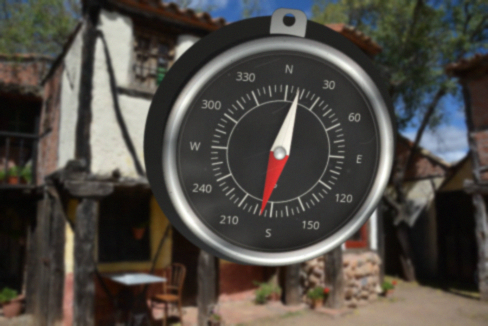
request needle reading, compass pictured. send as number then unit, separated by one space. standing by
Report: 190 °
